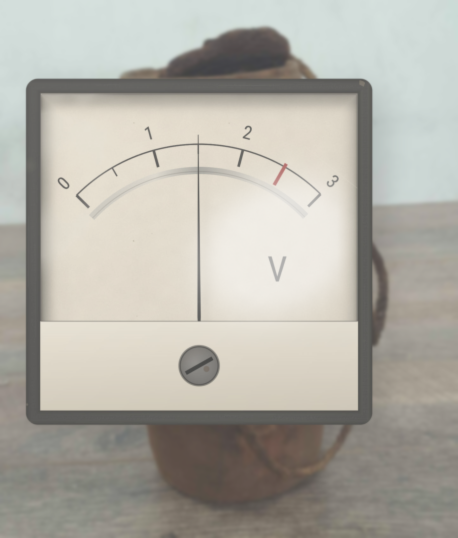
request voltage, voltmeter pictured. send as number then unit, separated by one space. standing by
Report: 1.5 V
